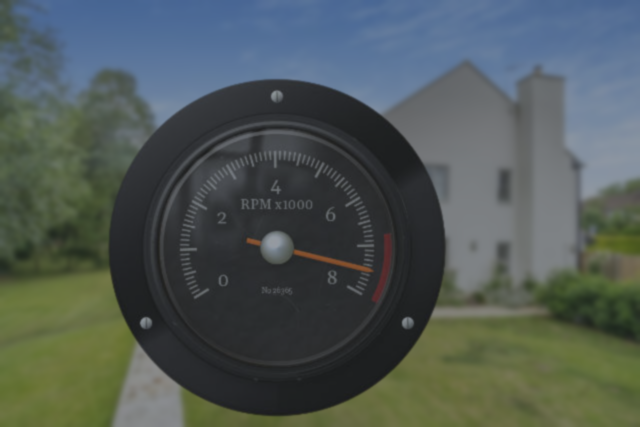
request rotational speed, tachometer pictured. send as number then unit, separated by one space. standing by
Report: 7500 rpm
